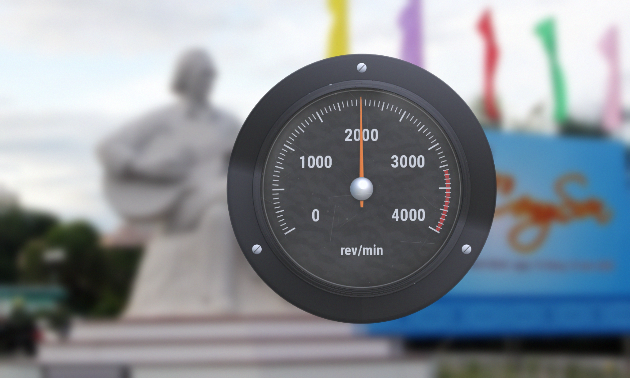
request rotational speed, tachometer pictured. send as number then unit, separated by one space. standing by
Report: 2000 rpm
